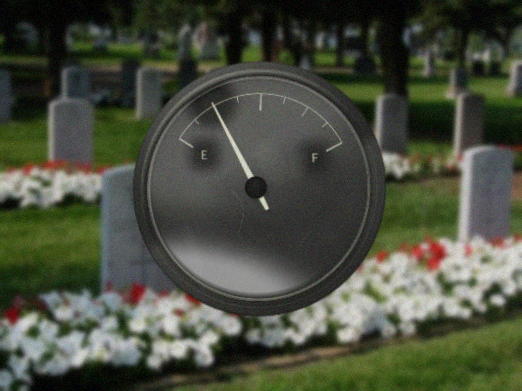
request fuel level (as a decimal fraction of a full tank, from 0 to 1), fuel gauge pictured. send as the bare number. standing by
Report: 0.25
